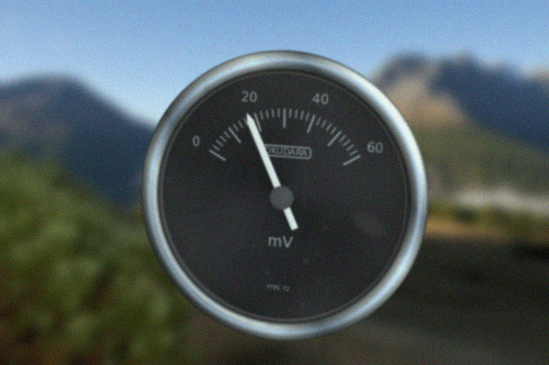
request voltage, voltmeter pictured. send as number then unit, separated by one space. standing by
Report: 18 mV
